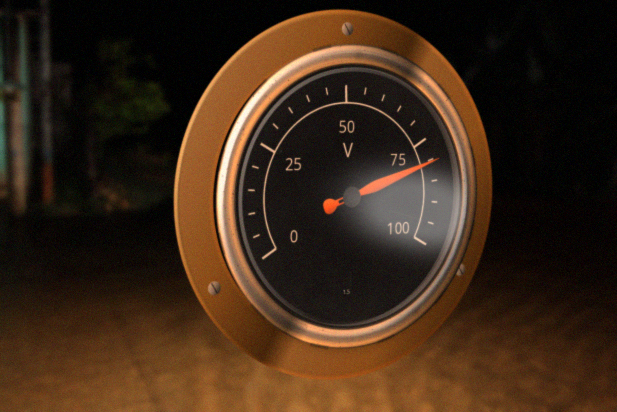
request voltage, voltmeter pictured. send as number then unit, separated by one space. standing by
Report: 80 V
